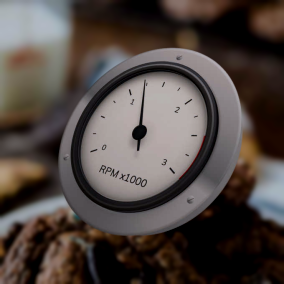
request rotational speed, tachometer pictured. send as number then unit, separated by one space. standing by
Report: 1250 rpm
